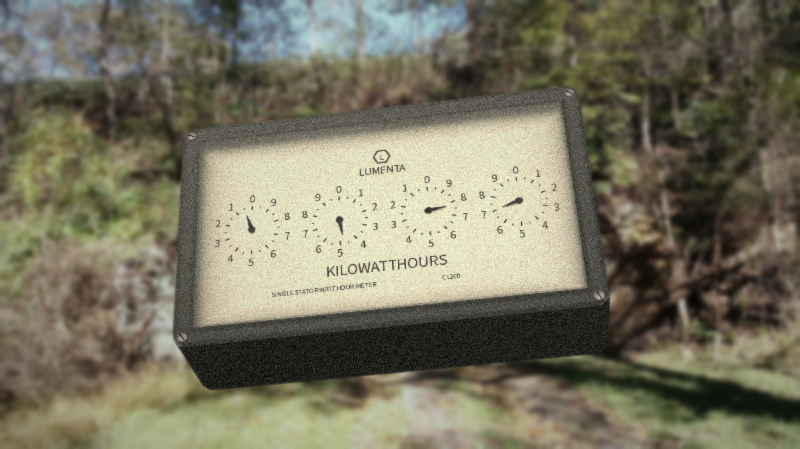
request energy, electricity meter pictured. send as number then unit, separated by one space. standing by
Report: 477 kWh
